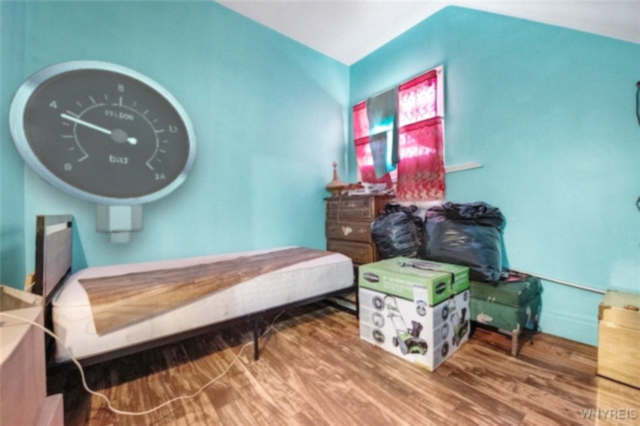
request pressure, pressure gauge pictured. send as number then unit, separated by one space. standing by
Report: 3.5 bar
